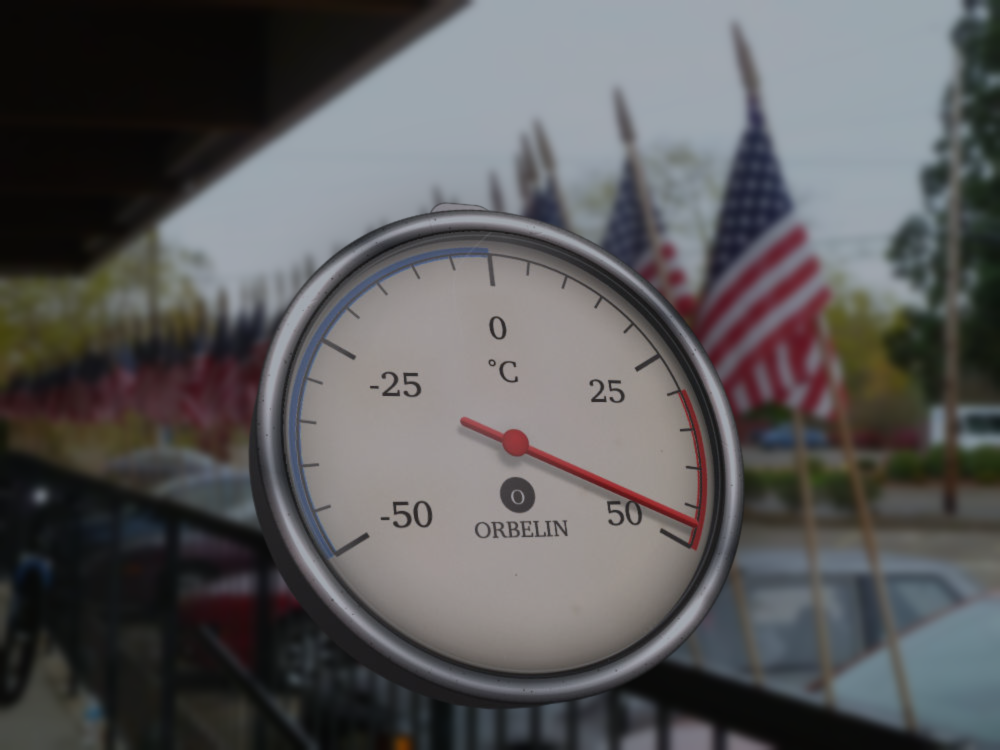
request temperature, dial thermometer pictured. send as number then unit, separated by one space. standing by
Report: 47.5 °C
